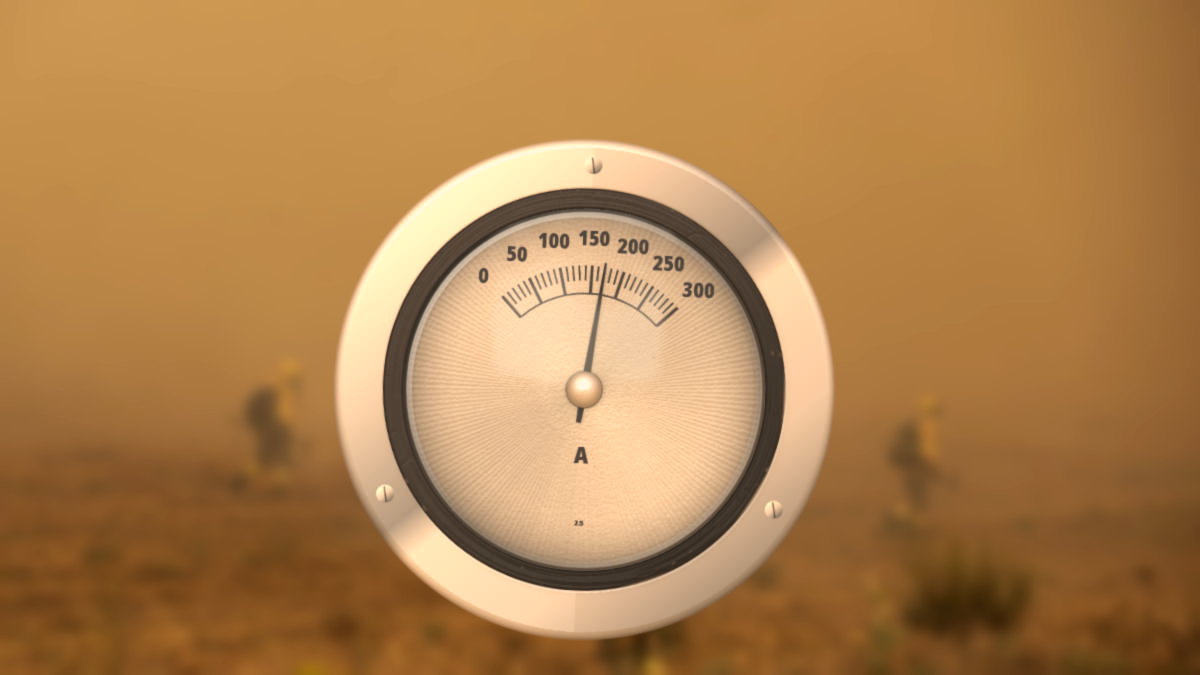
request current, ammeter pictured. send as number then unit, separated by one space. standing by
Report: 170 A
